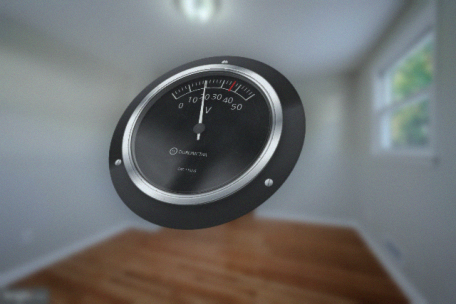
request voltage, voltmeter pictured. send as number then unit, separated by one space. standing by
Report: 20 V
